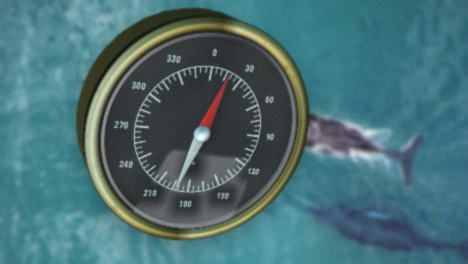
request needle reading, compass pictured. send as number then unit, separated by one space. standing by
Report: 15 °
